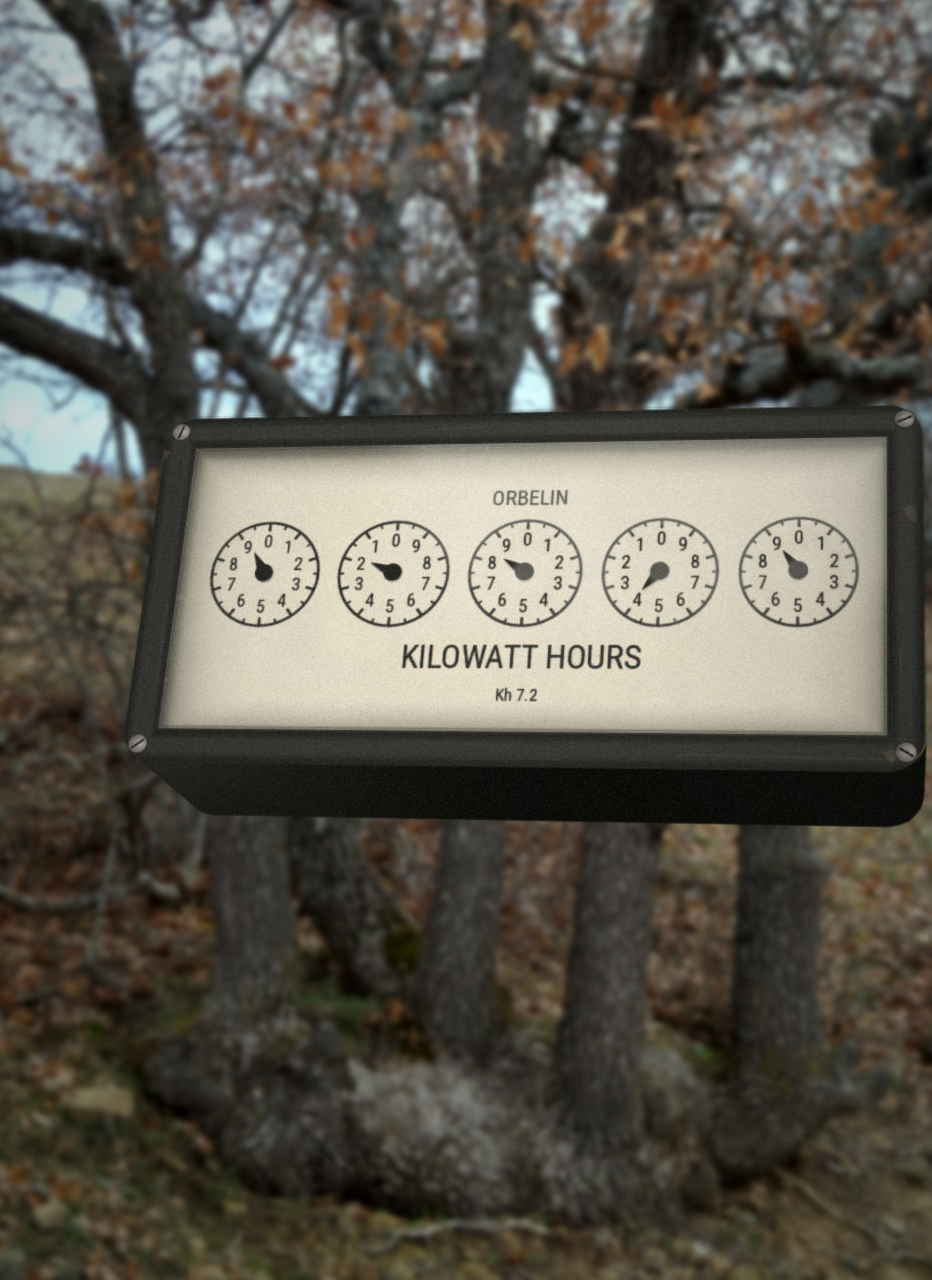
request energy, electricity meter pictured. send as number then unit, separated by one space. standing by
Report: 91839 kWh
